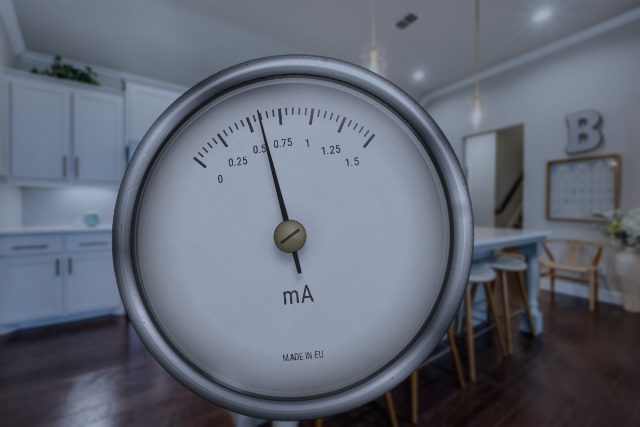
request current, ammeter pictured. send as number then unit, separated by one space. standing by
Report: 0.6 mA
